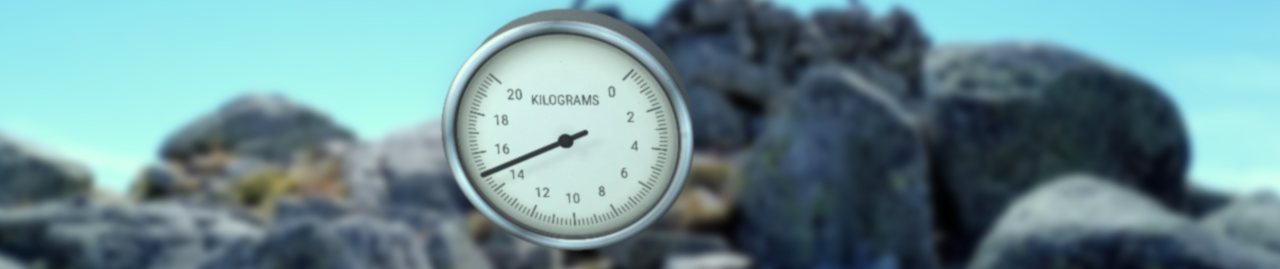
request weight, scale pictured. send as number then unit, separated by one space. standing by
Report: 15 kg
